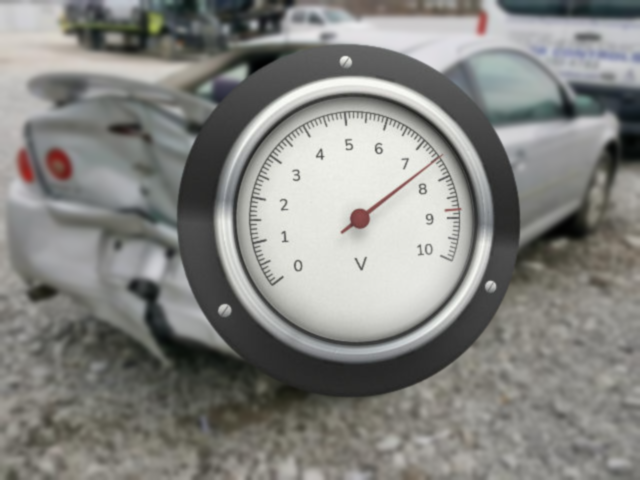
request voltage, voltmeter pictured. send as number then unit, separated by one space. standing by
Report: 7.5 V
